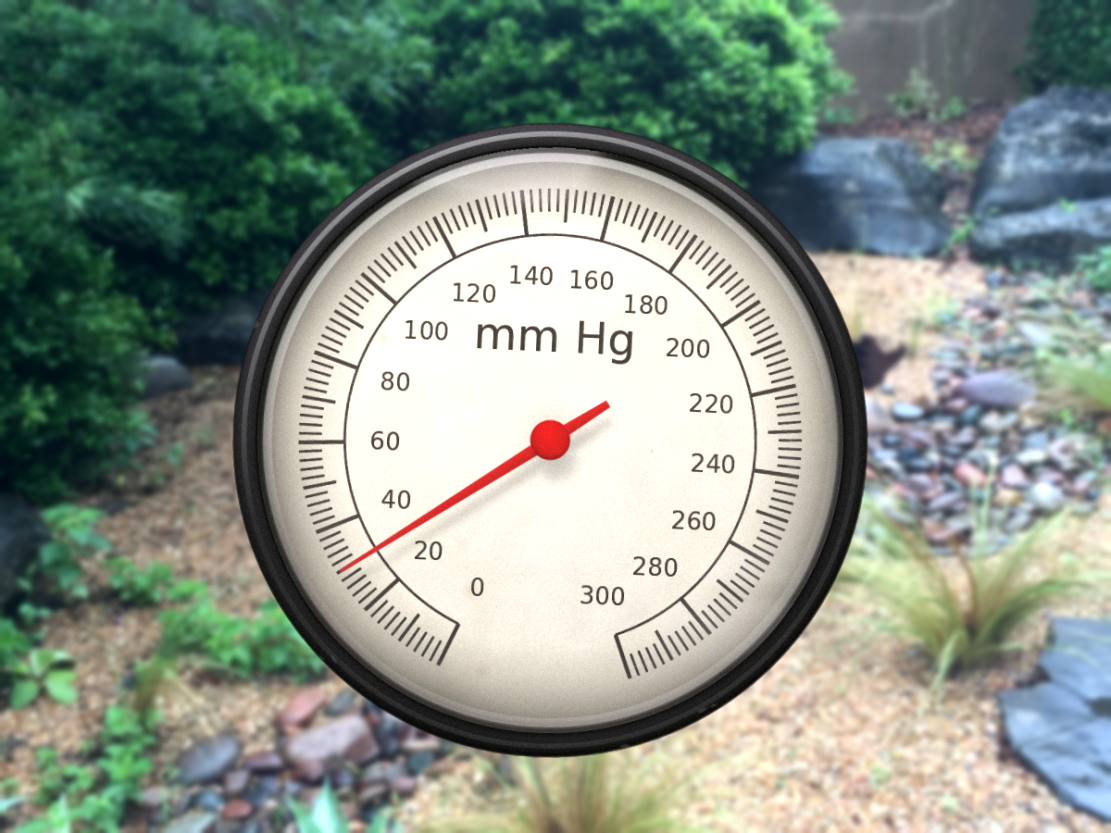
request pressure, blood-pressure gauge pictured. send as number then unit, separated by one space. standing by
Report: 30 mmHg
